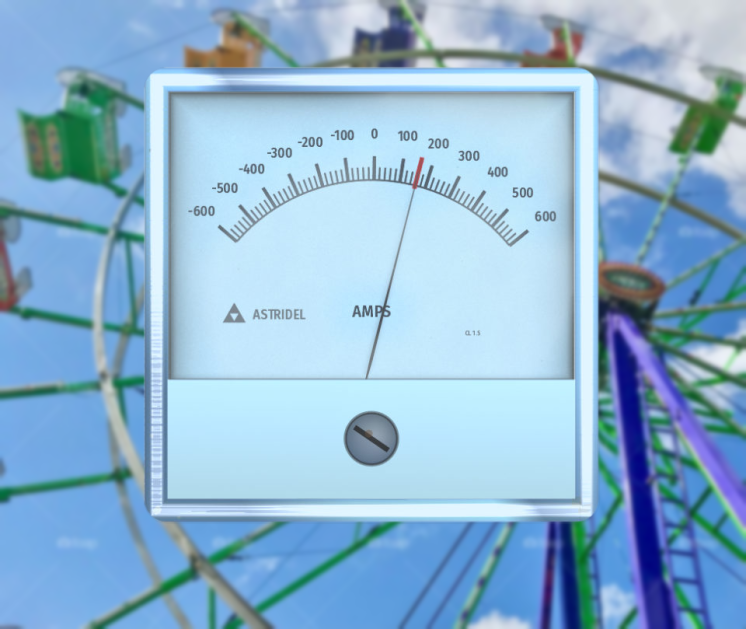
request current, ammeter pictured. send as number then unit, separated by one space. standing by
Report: 160 A
